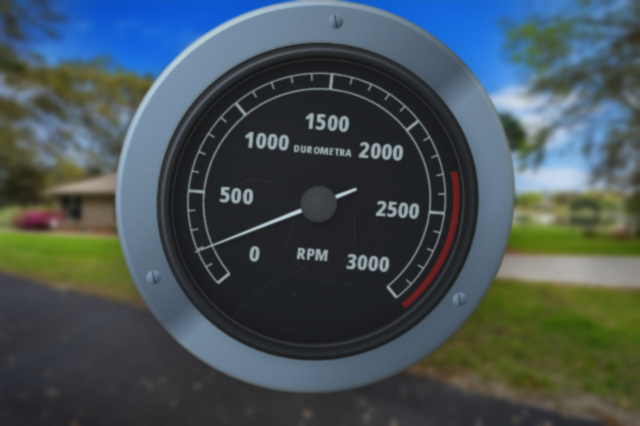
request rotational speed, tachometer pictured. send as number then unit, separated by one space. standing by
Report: 200 rpm
